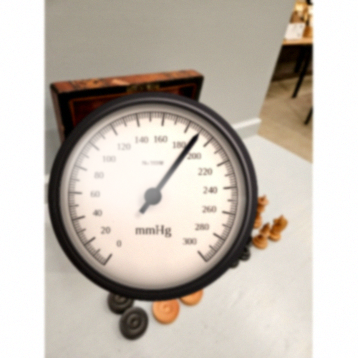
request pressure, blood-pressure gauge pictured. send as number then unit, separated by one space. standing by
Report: 190 mmHg
